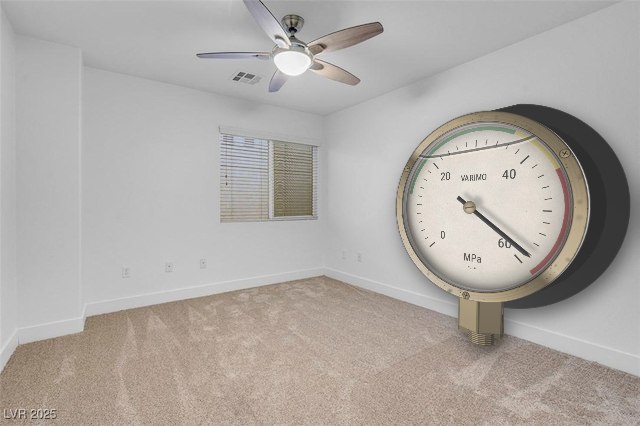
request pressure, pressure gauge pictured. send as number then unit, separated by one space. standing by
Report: 58 MPa
